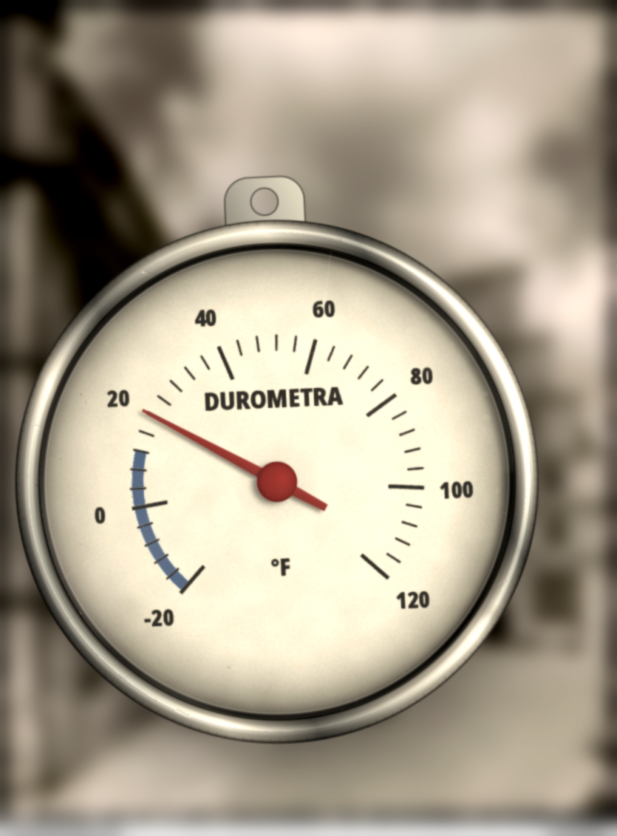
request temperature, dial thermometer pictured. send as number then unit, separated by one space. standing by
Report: 20 °F
